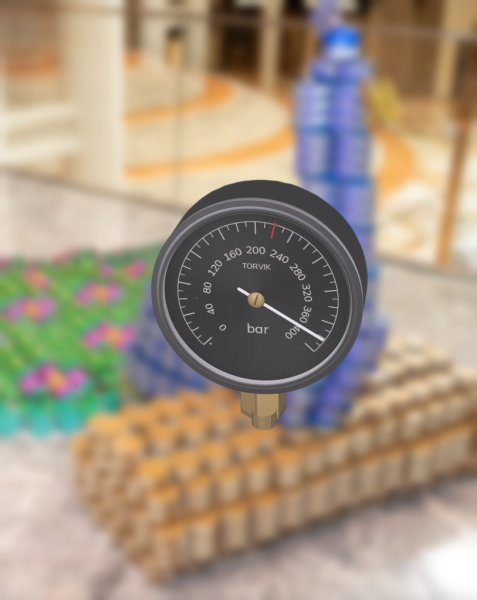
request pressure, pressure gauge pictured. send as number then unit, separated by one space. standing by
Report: 380 bar
